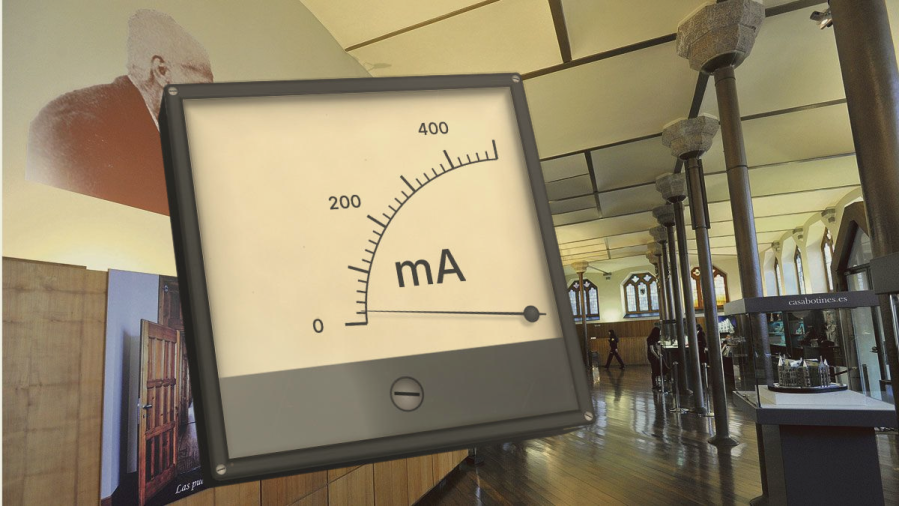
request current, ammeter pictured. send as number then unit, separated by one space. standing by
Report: 20 mA
